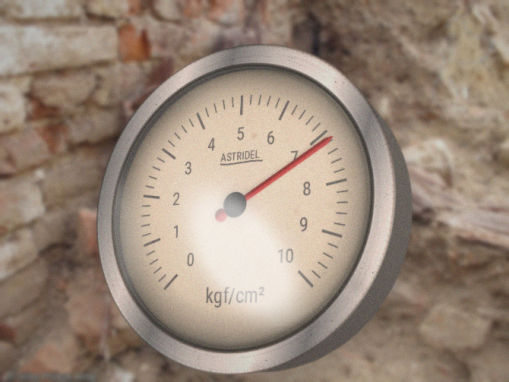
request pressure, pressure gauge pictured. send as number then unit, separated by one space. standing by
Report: 7.2 kg/cm²
